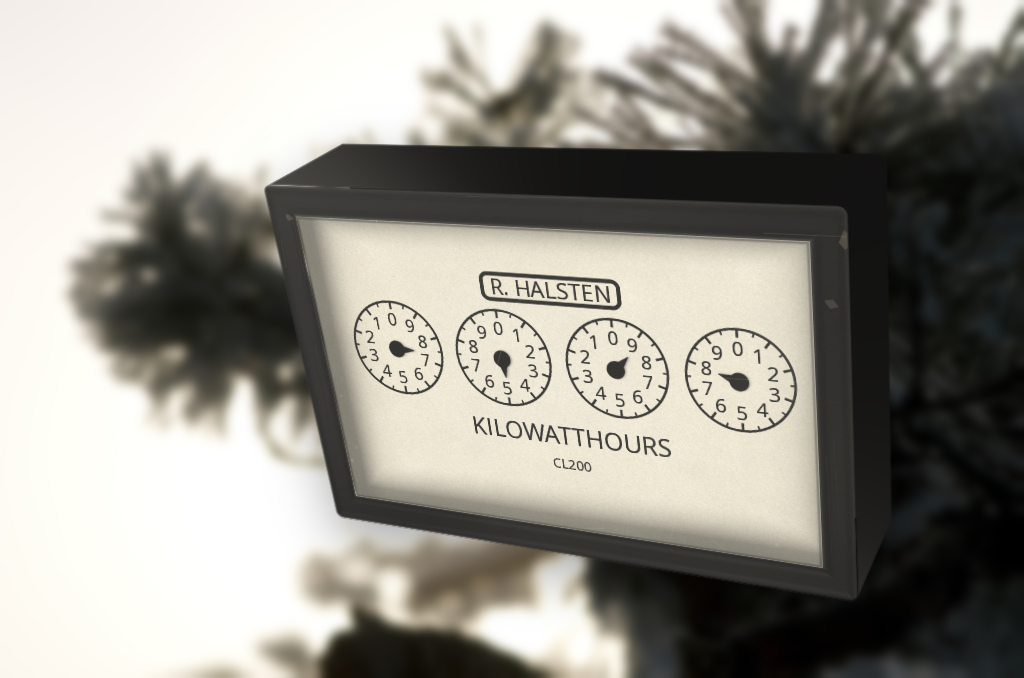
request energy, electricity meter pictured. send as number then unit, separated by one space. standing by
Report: 7488 kWh
